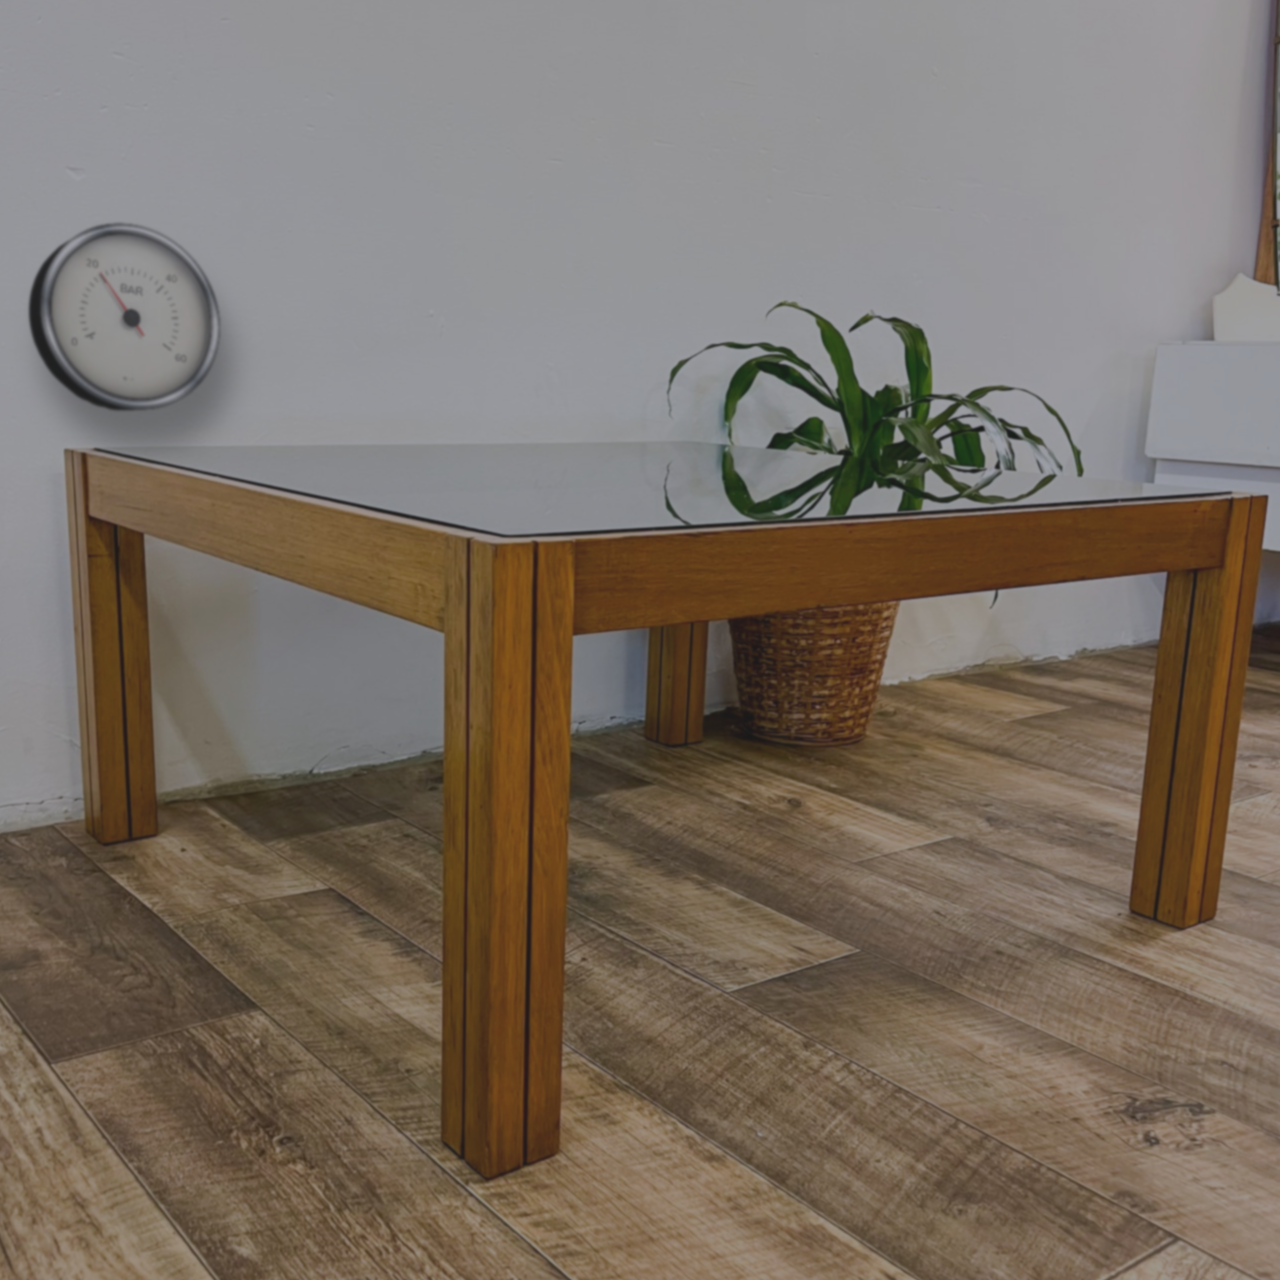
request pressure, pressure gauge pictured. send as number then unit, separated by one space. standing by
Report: 20 bar
